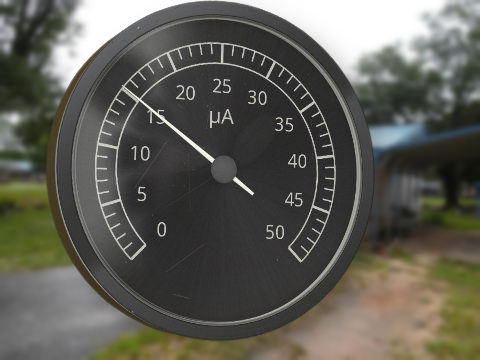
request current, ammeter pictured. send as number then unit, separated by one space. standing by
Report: 15 µA
